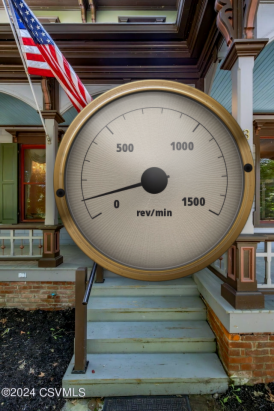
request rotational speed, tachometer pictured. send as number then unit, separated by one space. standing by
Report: 100 rpm
